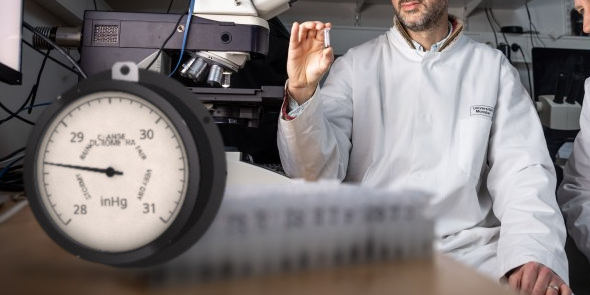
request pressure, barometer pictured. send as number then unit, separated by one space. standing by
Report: 28.6 inHg
